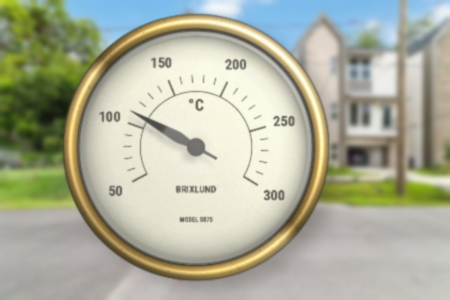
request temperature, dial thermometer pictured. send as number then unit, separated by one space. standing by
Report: 110 °C
